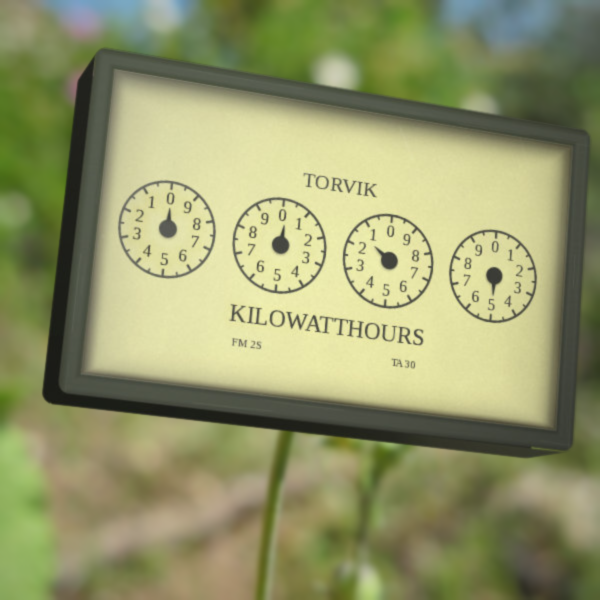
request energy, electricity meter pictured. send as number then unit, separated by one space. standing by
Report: 15 kWh
